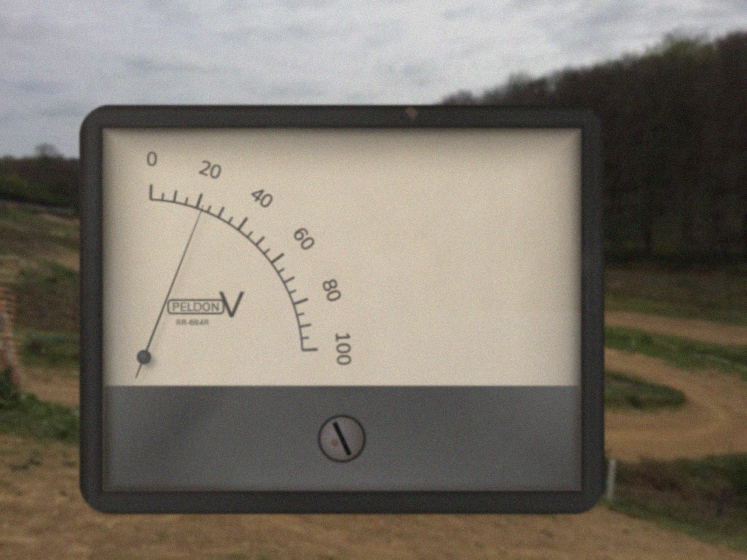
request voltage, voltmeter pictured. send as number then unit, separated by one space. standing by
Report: 22.5 V
